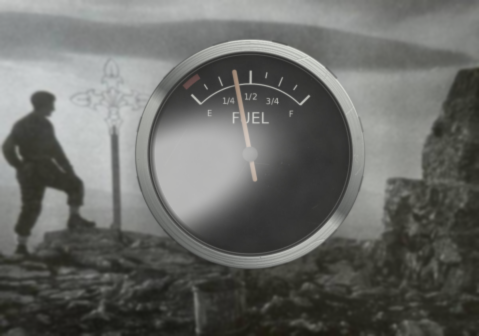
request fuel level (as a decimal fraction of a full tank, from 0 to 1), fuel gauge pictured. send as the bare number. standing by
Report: 0.375
